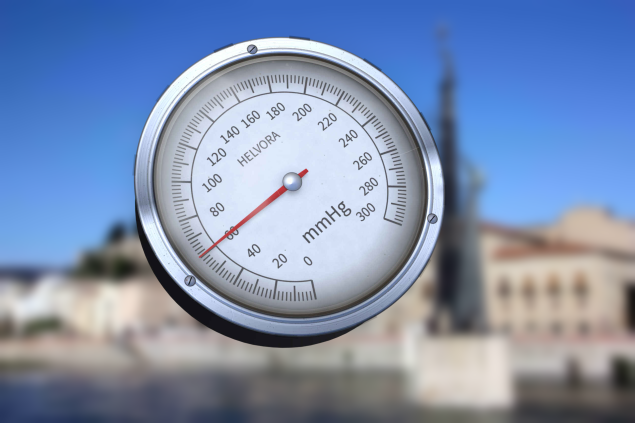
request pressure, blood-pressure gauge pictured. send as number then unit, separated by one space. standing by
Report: 60 mmHg
